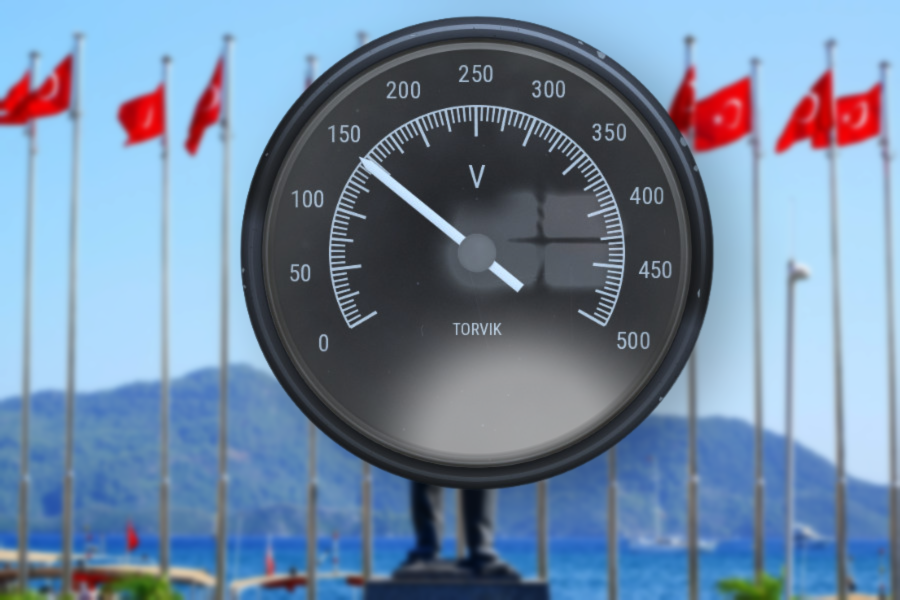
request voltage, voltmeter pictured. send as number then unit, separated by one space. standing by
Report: 145 V
